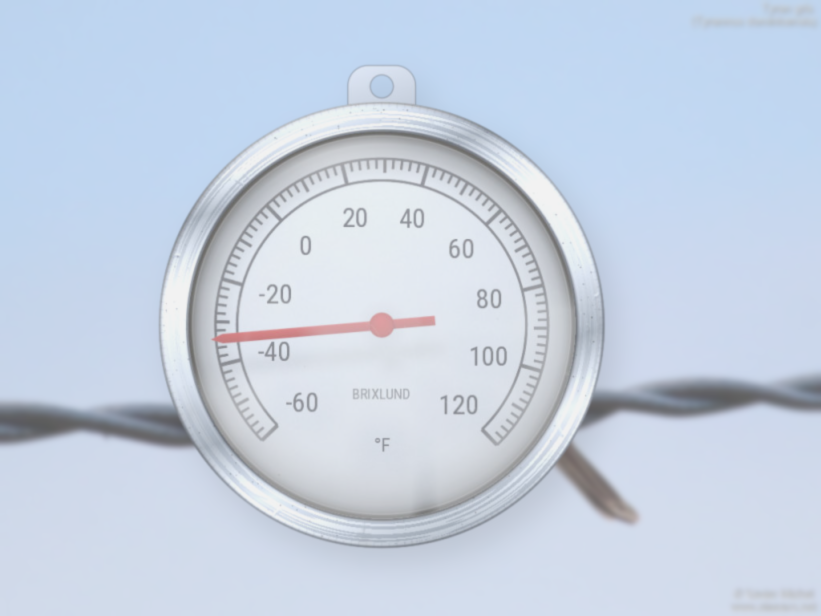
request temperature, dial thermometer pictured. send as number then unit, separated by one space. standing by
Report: -34 °F
